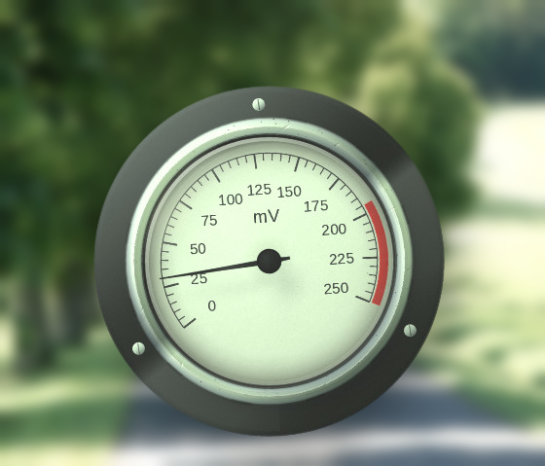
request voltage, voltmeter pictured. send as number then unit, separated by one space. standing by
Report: 30 mV
